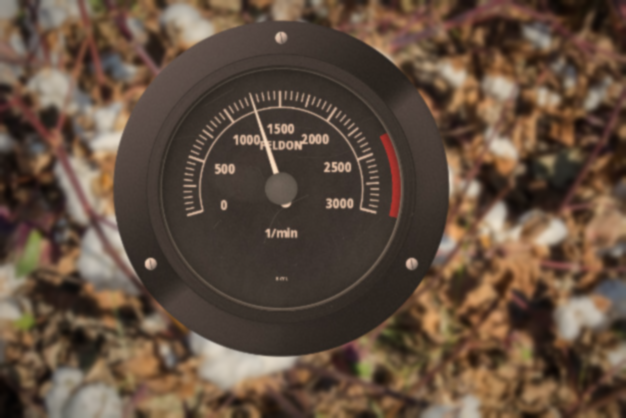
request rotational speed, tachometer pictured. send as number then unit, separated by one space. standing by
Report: 1250 rpm
